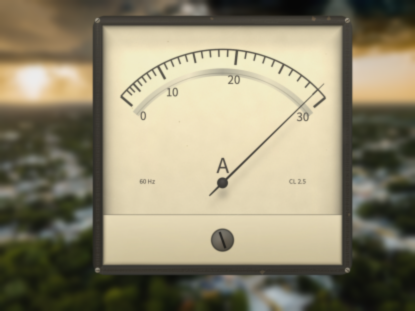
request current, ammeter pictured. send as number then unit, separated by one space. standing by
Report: 29 A
